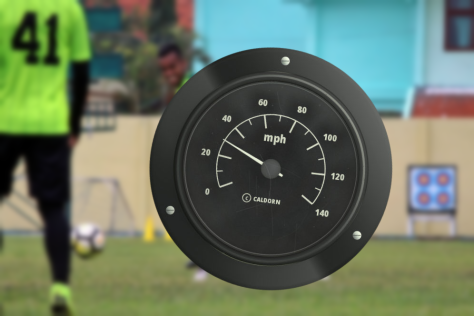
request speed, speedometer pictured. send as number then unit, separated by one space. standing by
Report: 30 mph
